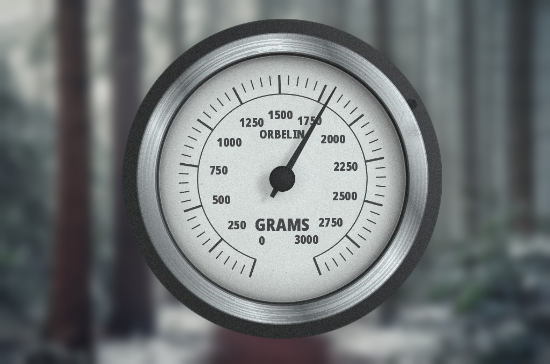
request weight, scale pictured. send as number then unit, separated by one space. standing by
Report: 1800 g
